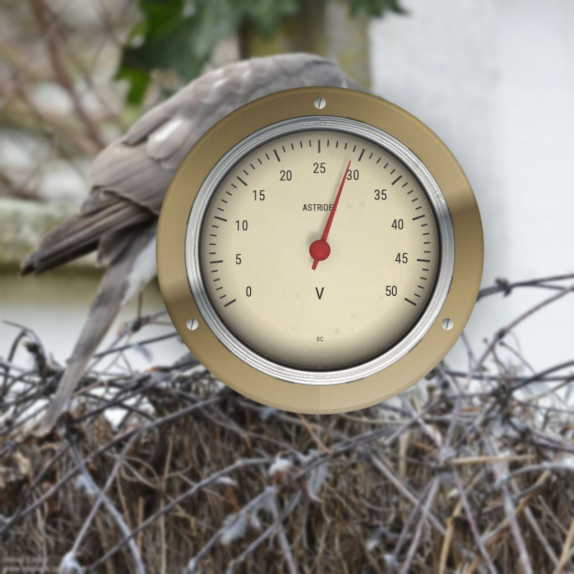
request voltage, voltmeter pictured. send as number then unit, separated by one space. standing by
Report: 29 V
